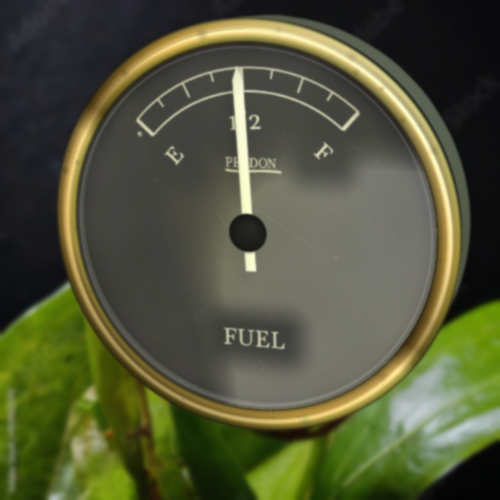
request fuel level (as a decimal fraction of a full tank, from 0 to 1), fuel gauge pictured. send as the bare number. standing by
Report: 0.5
